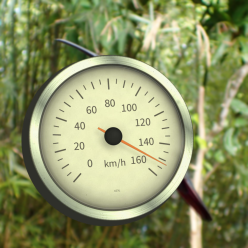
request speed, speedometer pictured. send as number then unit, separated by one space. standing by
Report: 152.5 km/h
